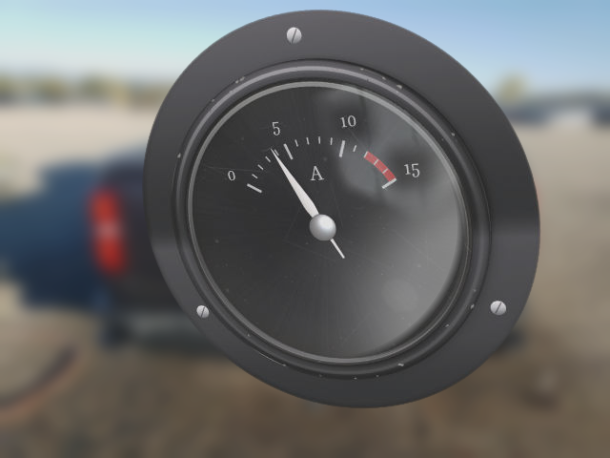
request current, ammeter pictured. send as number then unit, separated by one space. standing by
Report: 4 A
